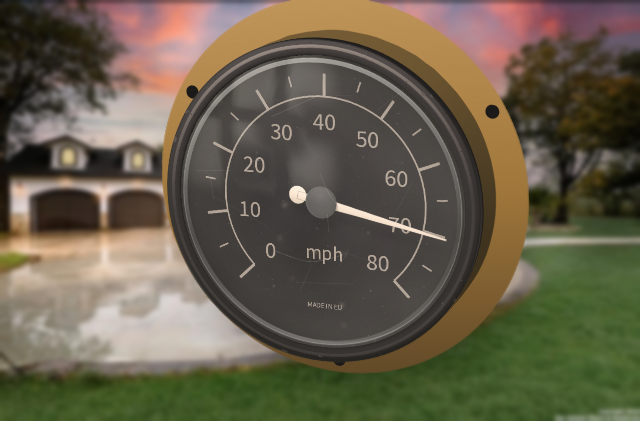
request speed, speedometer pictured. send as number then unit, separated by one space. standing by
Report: 70 mph
